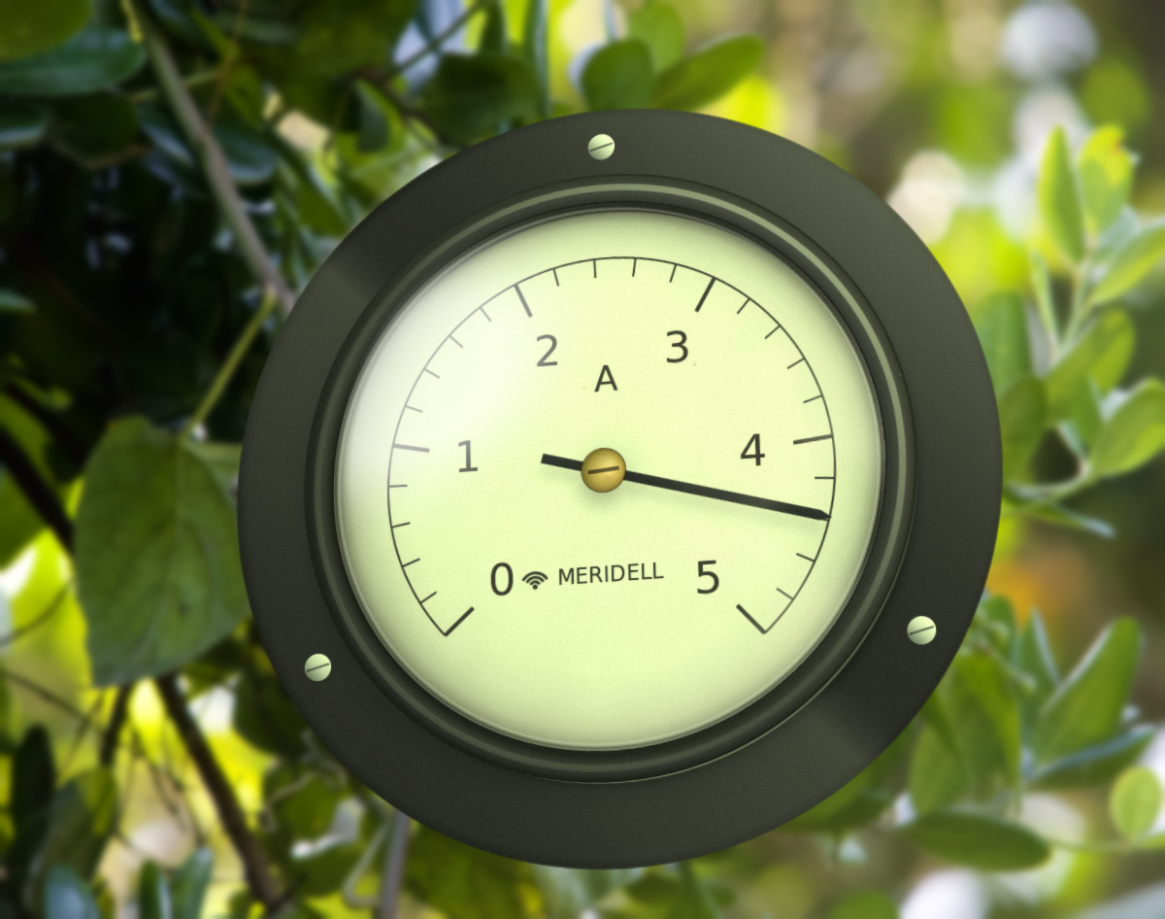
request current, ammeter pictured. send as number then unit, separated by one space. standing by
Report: 4.4 A
